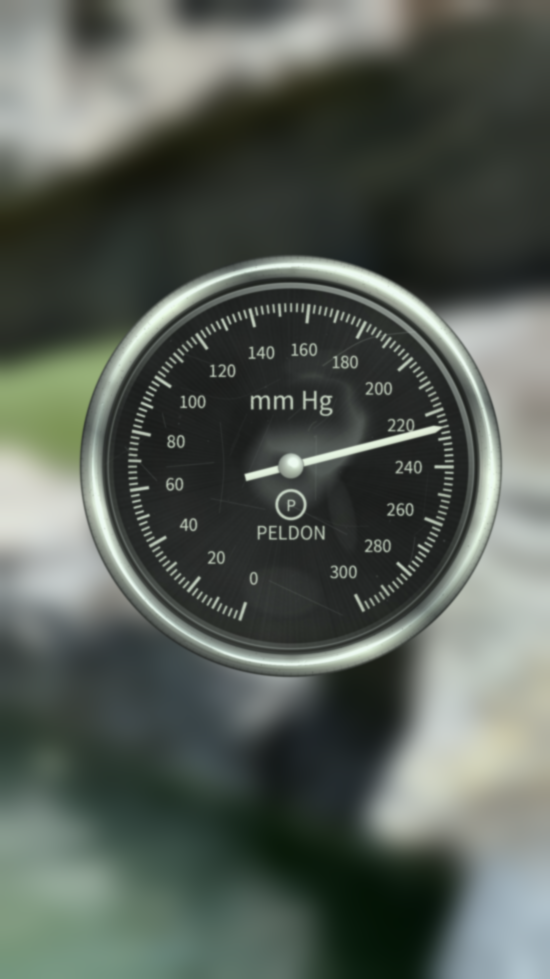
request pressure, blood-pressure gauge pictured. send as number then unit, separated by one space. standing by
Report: 226 mmHg
